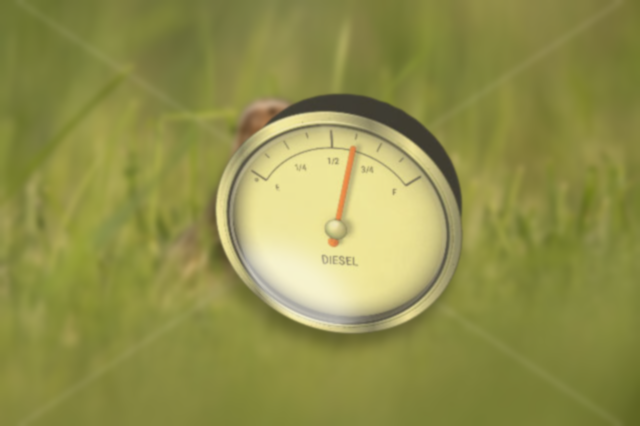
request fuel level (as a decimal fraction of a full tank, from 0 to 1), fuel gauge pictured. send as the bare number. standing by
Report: 0.625
